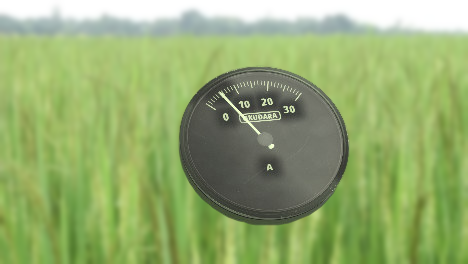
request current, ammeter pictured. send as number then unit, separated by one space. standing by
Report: 5 A
